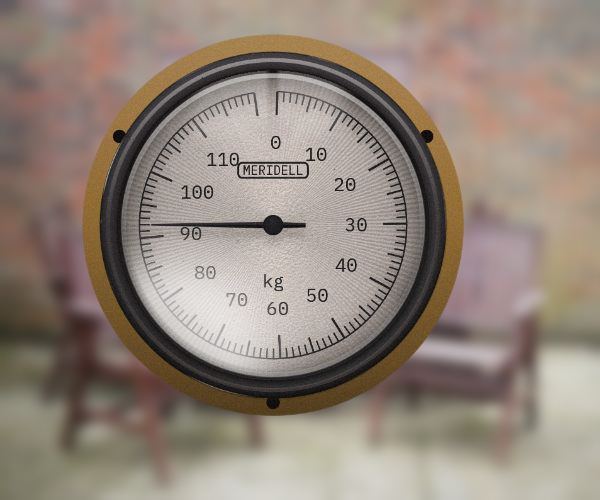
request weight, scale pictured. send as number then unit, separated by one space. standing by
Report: 92 kg
